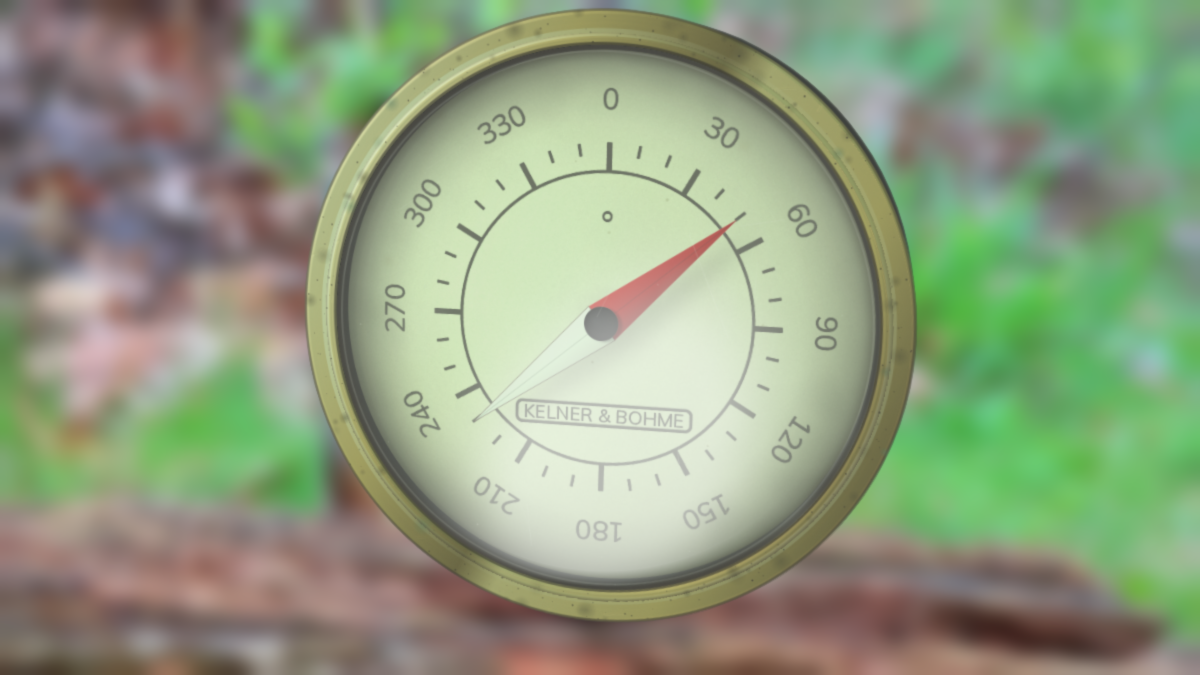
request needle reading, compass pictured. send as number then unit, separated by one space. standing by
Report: 50 °
